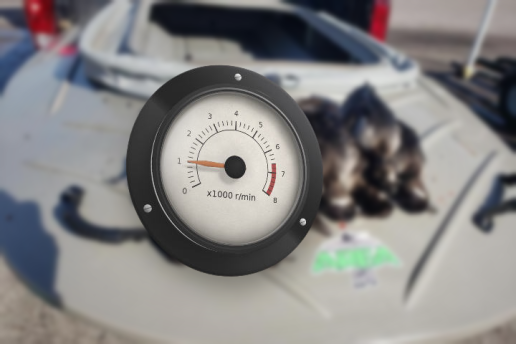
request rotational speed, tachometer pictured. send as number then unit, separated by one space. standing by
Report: 1000 rpm
